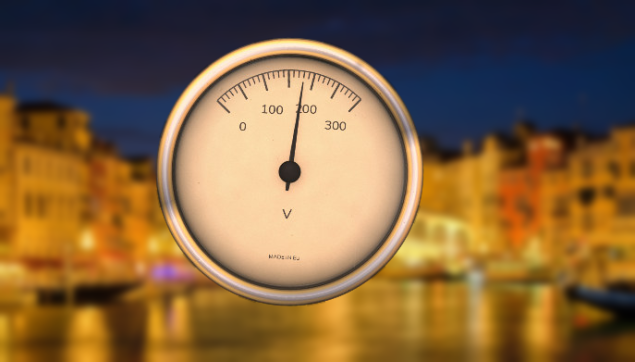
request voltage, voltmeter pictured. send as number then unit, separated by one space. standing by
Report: 180 V
